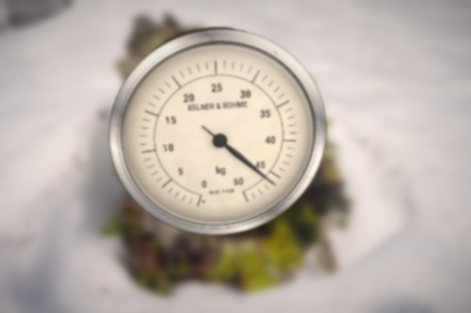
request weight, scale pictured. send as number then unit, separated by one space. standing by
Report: 46 kg
